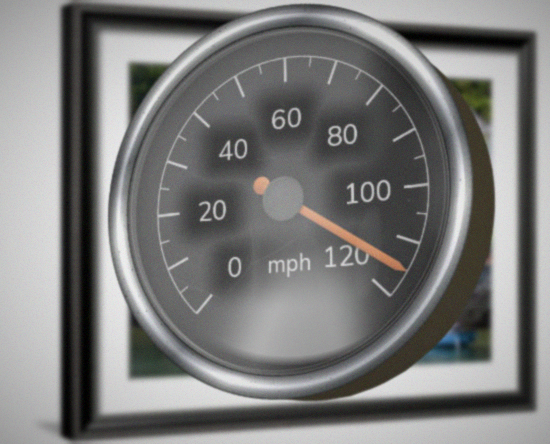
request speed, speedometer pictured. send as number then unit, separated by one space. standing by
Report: 115 mph
